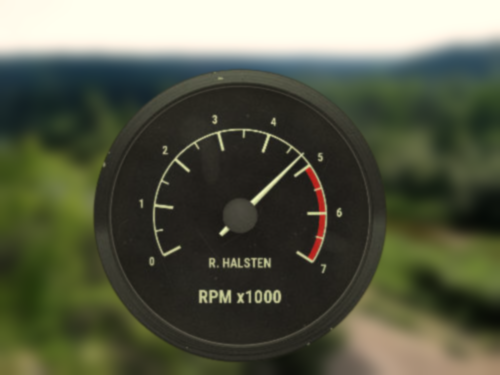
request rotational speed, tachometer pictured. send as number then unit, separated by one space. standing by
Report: 4750 rpm
